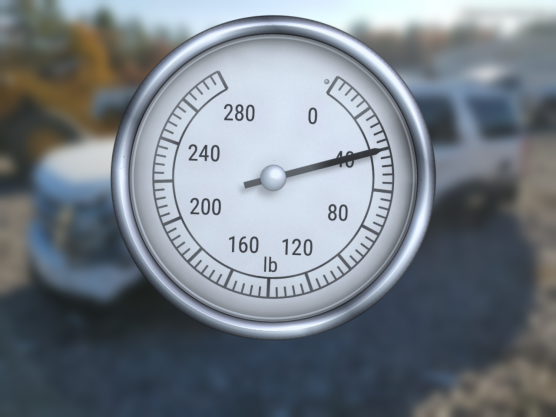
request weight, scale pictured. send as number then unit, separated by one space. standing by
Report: 40 lb
